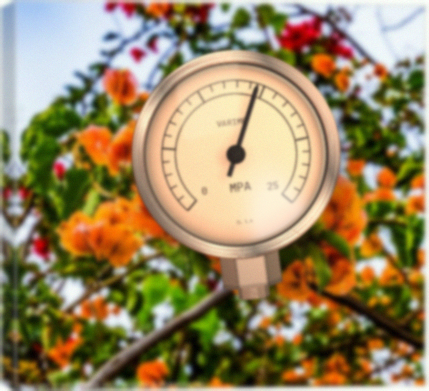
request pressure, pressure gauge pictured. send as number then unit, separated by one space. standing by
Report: 14.5 MPa
